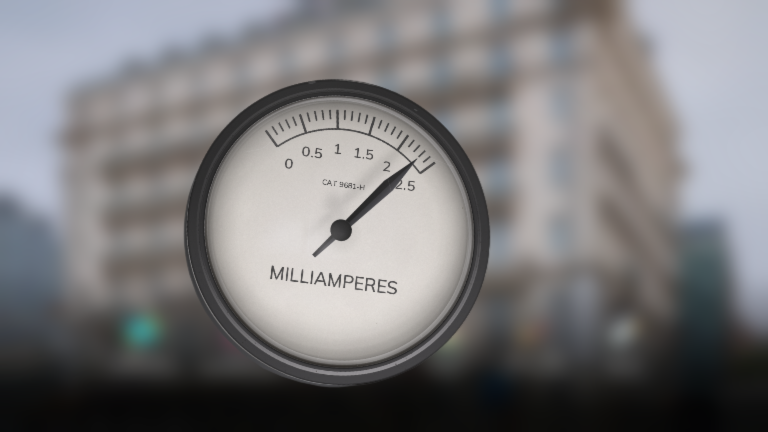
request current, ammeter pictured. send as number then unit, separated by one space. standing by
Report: 2.3 mA
